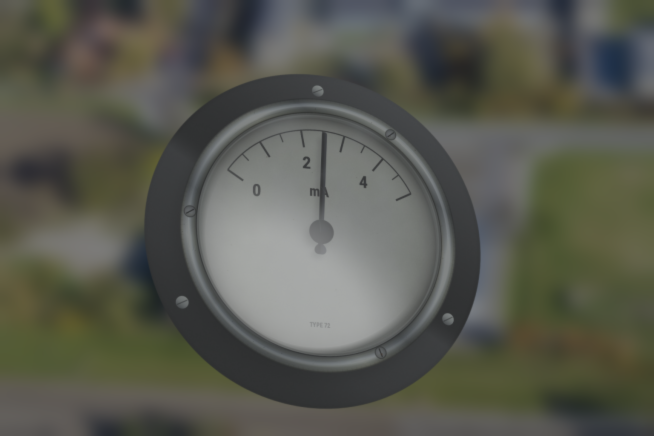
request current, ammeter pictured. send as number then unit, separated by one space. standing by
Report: 2.5 mA
